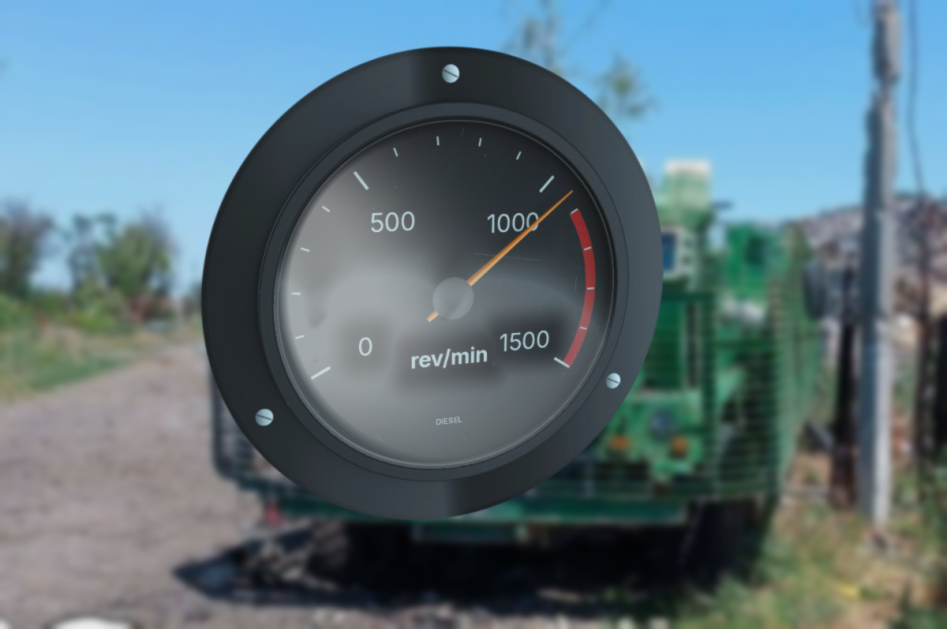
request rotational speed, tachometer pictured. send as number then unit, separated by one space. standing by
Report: 1050 rpm
